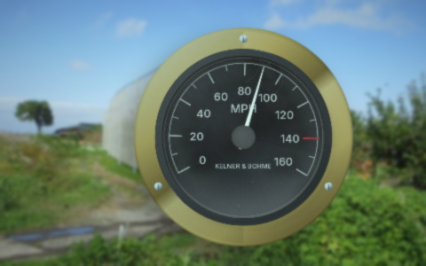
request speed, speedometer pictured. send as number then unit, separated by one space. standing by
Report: 90 mph
